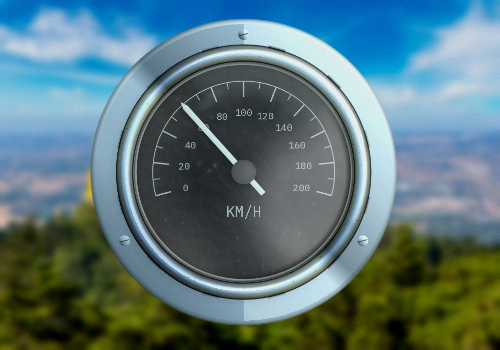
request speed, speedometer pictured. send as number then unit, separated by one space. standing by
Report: 60 km/h
